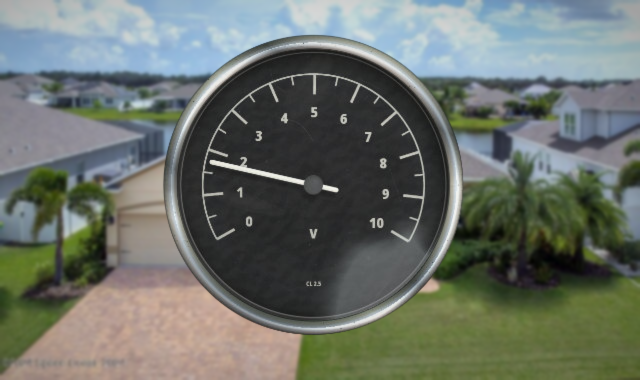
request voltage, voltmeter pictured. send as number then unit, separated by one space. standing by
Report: 1.75 V
